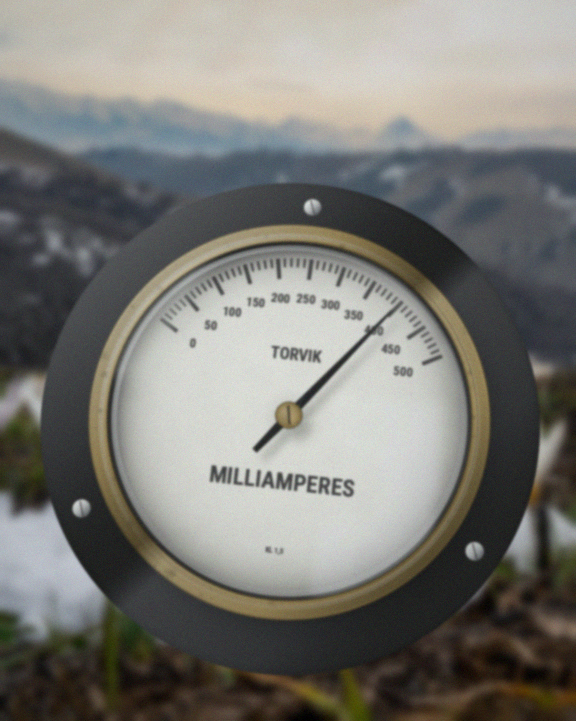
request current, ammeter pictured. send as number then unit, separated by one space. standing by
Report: 400 mA
